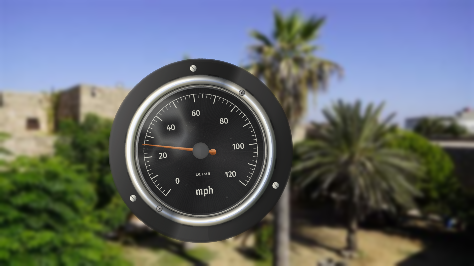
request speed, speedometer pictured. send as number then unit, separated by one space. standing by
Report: 26 mph
